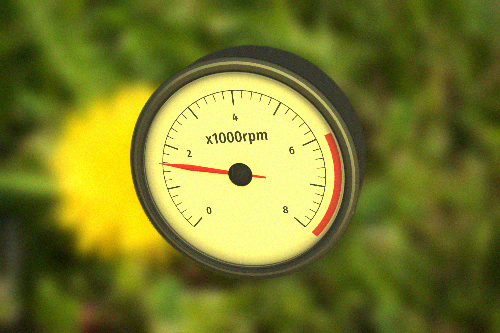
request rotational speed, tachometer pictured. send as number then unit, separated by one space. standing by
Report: 1600 rpm
